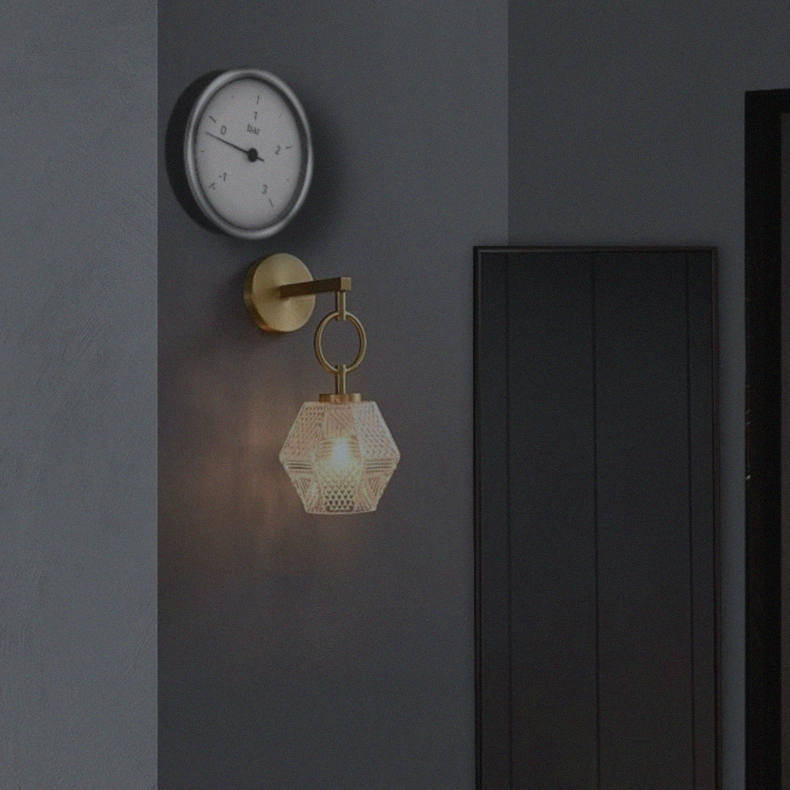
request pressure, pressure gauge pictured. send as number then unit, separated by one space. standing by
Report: -0.25 bar
